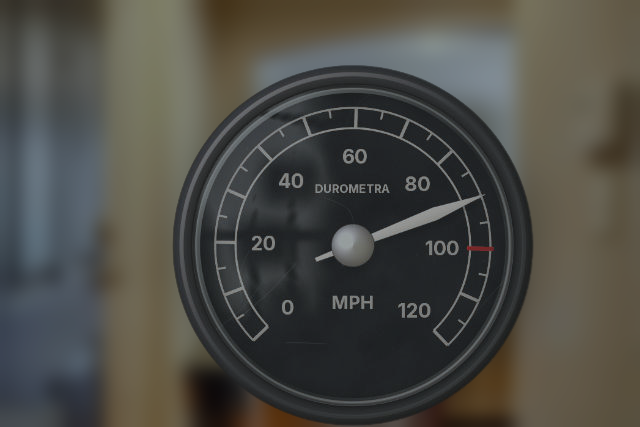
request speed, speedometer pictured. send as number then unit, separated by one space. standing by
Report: 90 mph
